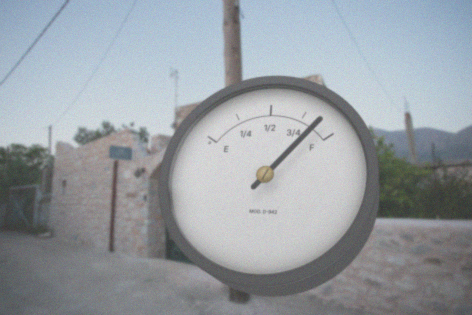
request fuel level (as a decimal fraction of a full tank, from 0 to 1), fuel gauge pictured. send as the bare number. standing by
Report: 0.875
